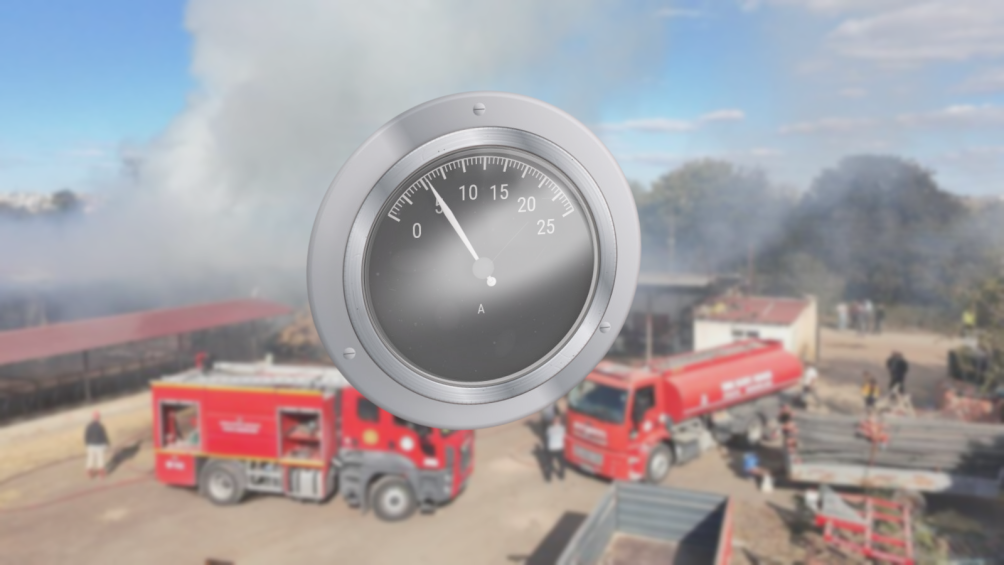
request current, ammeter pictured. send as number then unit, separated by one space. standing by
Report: 5.5 A
